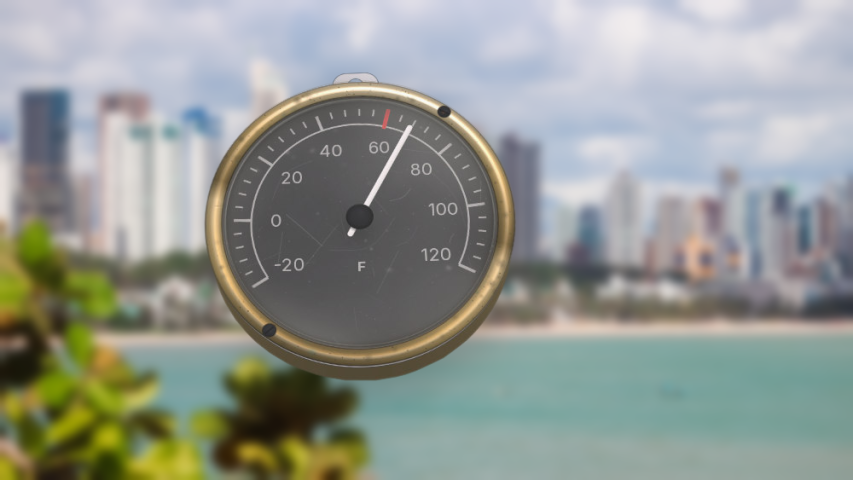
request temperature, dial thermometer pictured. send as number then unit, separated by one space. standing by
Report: 68 °F
